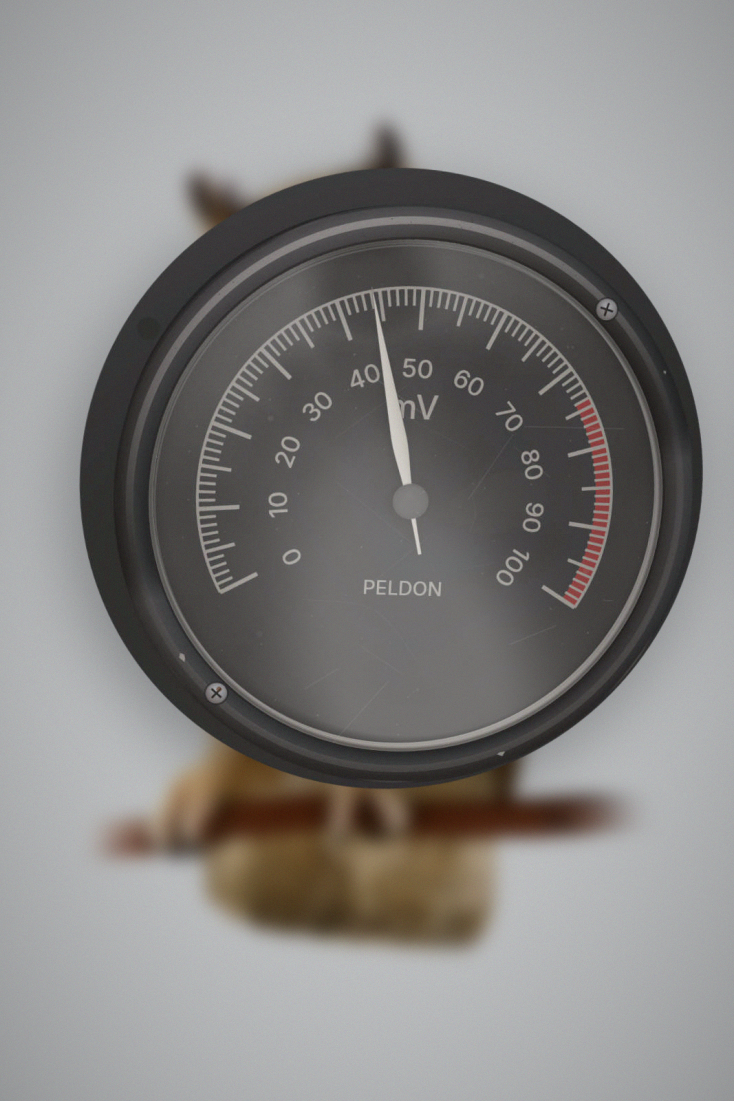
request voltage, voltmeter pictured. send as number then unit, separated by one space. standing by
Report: 44 mV
